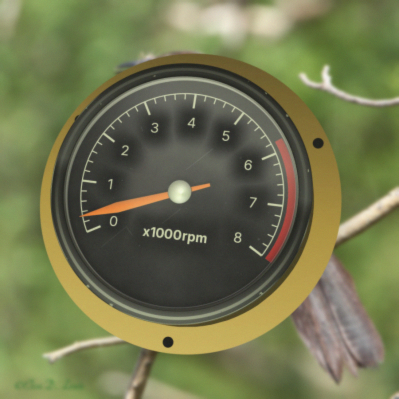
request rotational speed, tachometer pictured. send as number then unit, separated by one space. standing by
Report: 300 rpm
